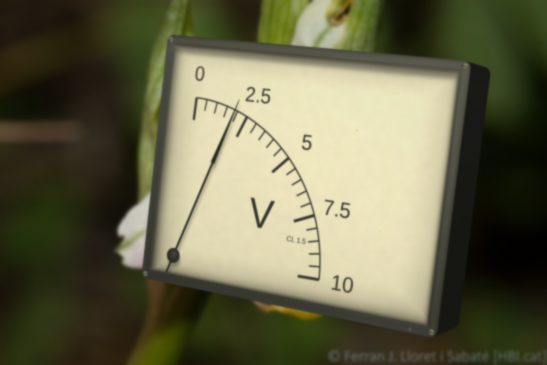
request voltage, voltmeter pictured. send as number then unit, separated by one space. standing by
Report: 2 V
